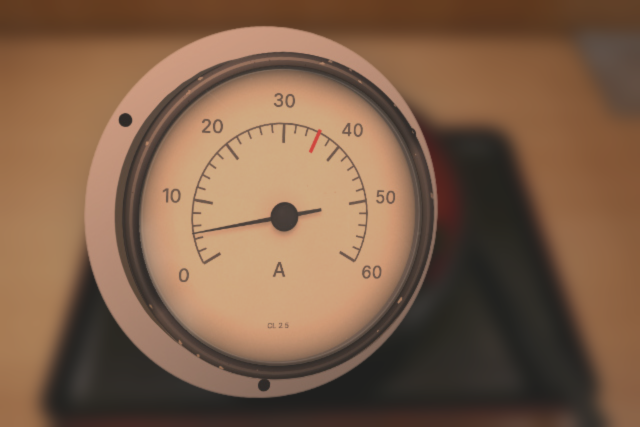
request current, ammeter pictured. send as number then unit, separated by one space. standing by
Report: 5 A
